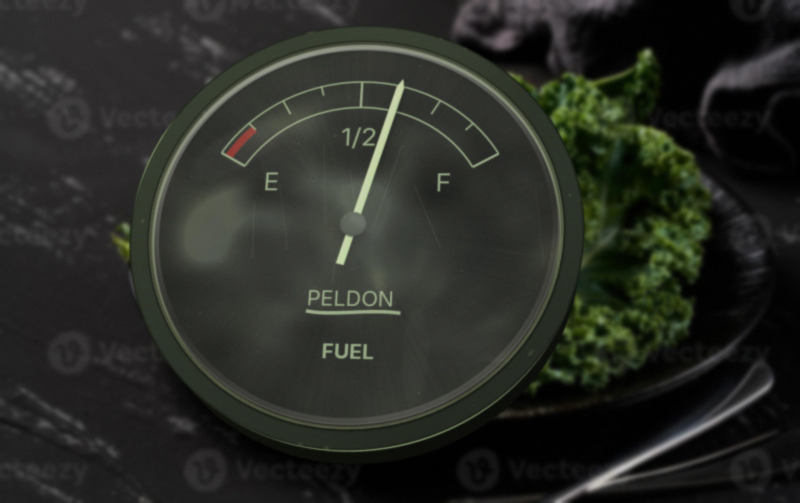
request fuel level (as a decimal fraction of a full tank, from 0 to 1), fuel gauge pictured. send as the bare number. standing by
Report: 0.625
